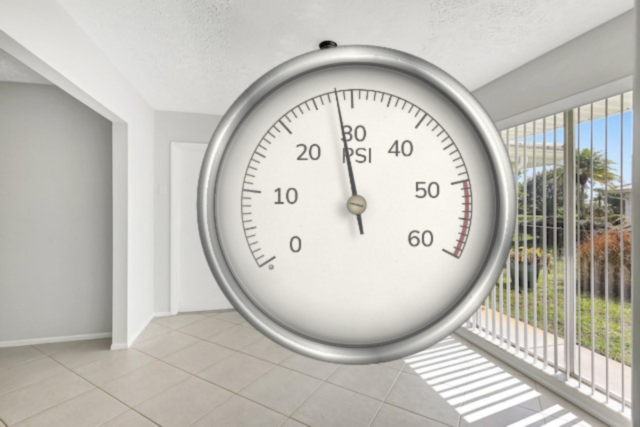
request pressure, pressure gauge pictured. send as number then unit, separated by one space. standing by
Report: 28 psi
